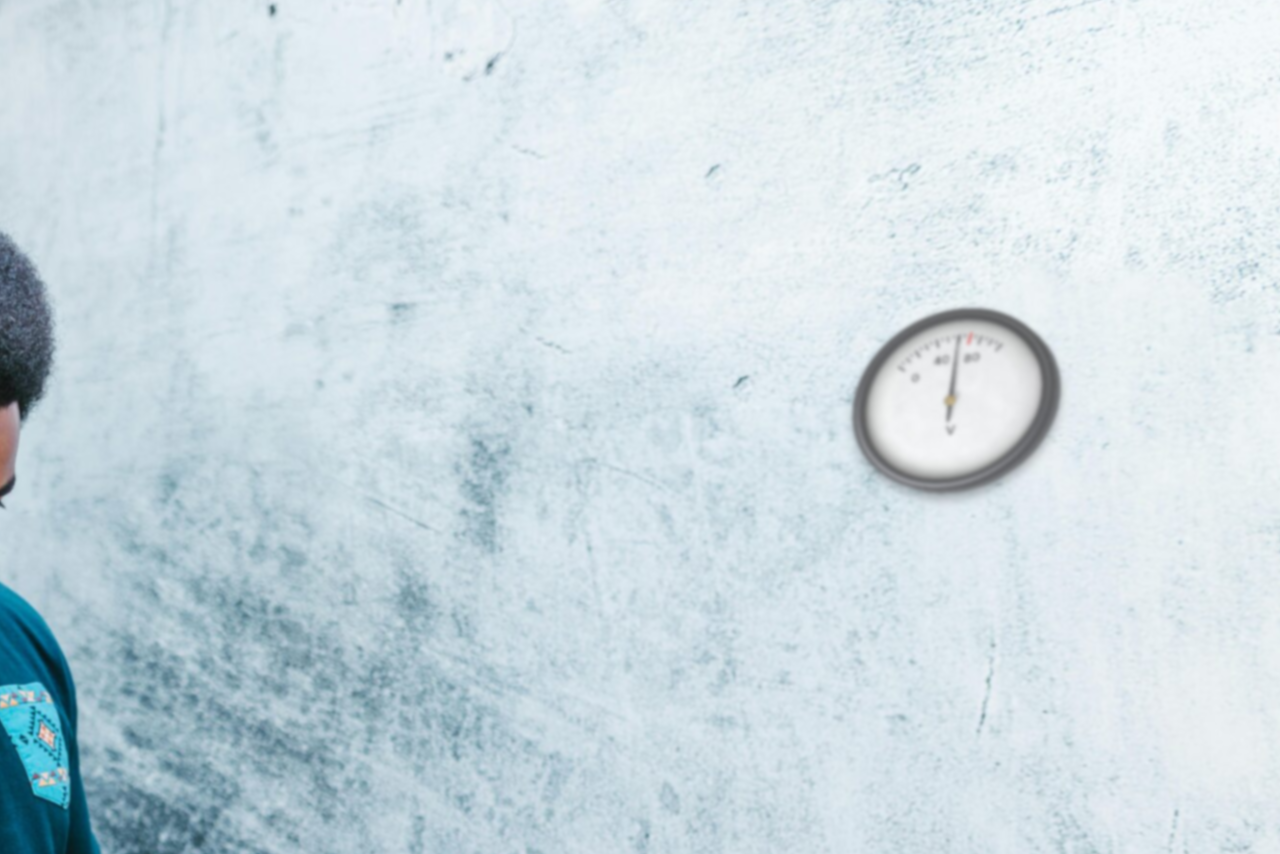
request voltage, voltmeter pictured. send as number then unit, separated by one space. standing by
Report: 60 V
